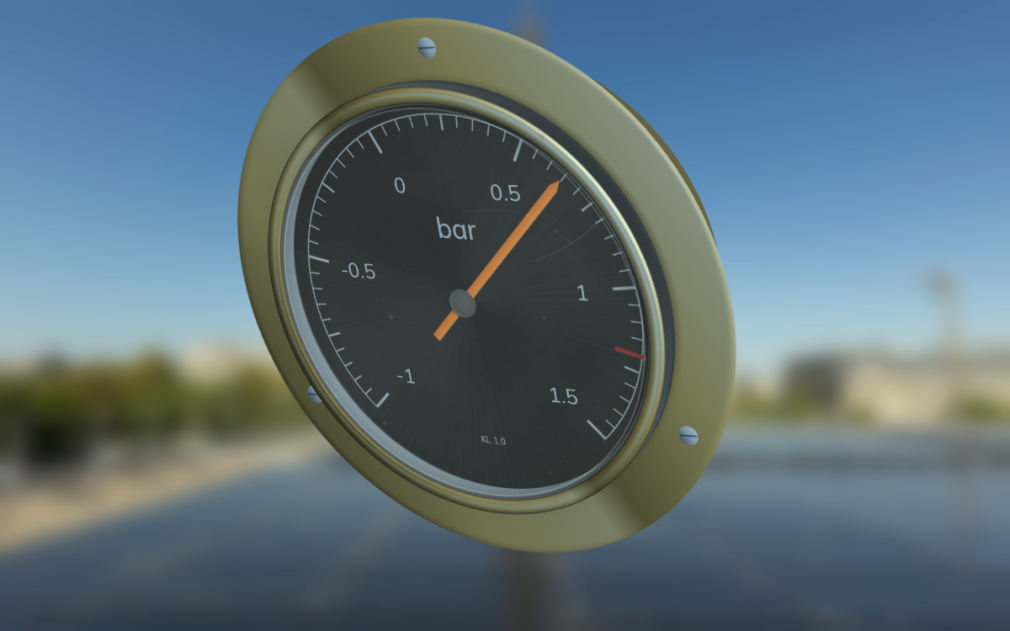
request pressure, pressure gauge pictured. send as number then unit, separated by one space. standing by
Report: 0.65 bar
